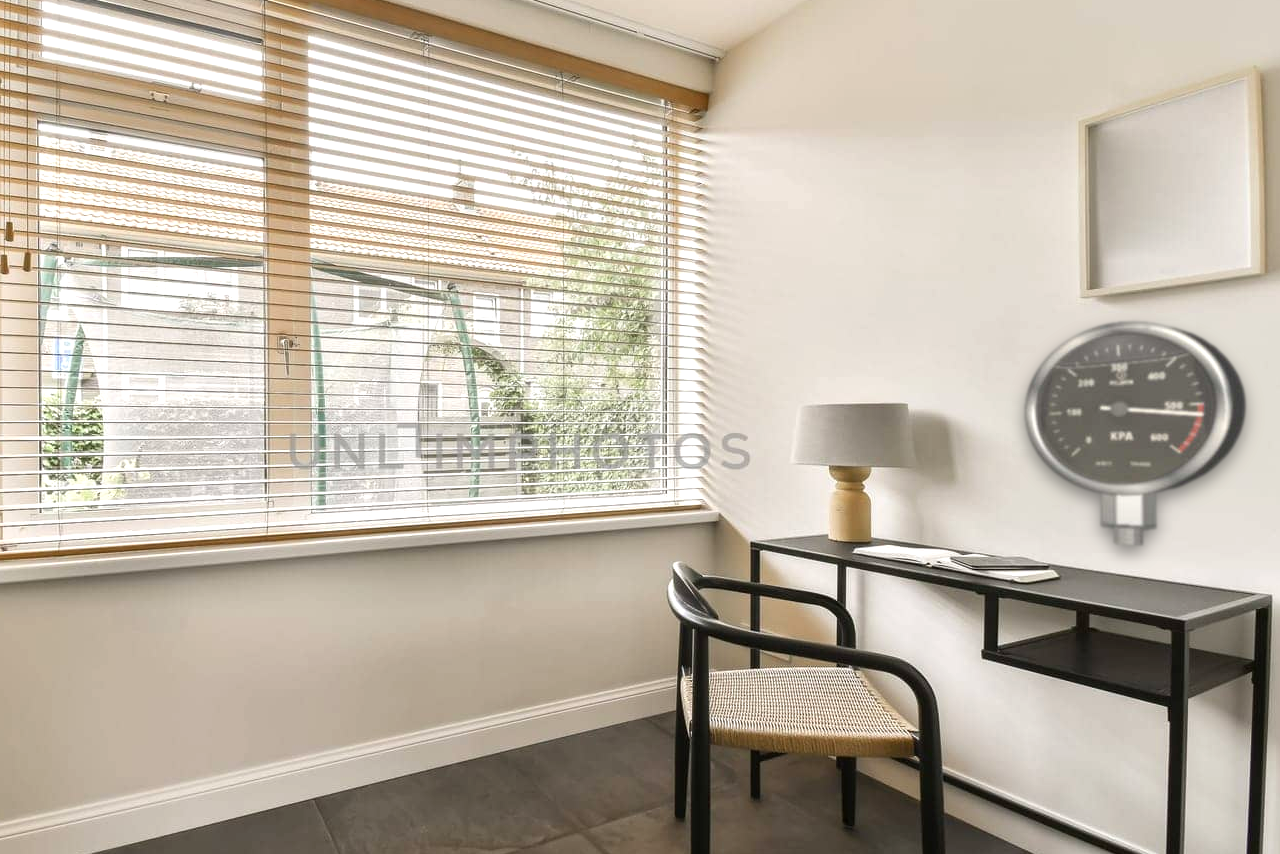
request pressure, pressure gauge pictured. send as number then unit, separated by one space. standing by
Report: 520 kPa
